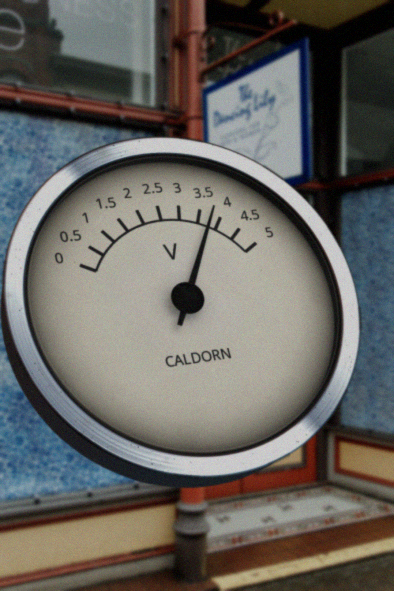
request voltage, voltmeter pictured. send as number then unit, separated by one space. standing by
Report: 3.75 V
